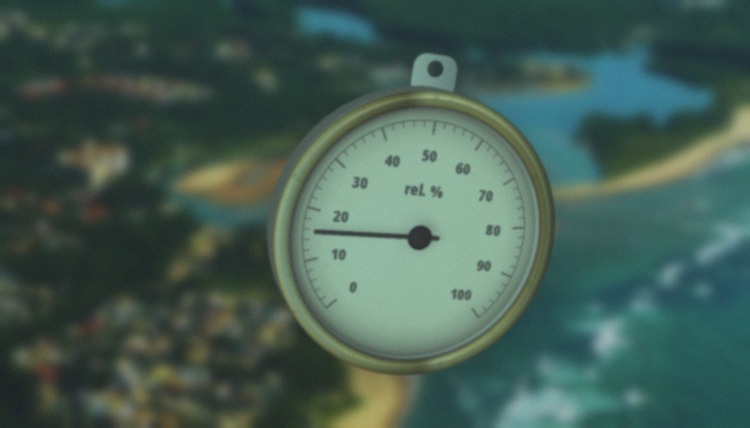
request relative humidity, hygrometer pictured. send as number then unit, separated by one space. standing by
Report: 16 %
